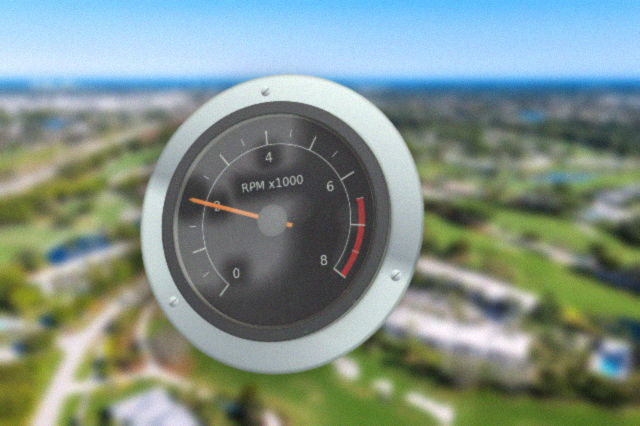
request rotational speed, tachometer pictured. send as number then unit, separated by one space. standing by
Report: 2000 rpm
